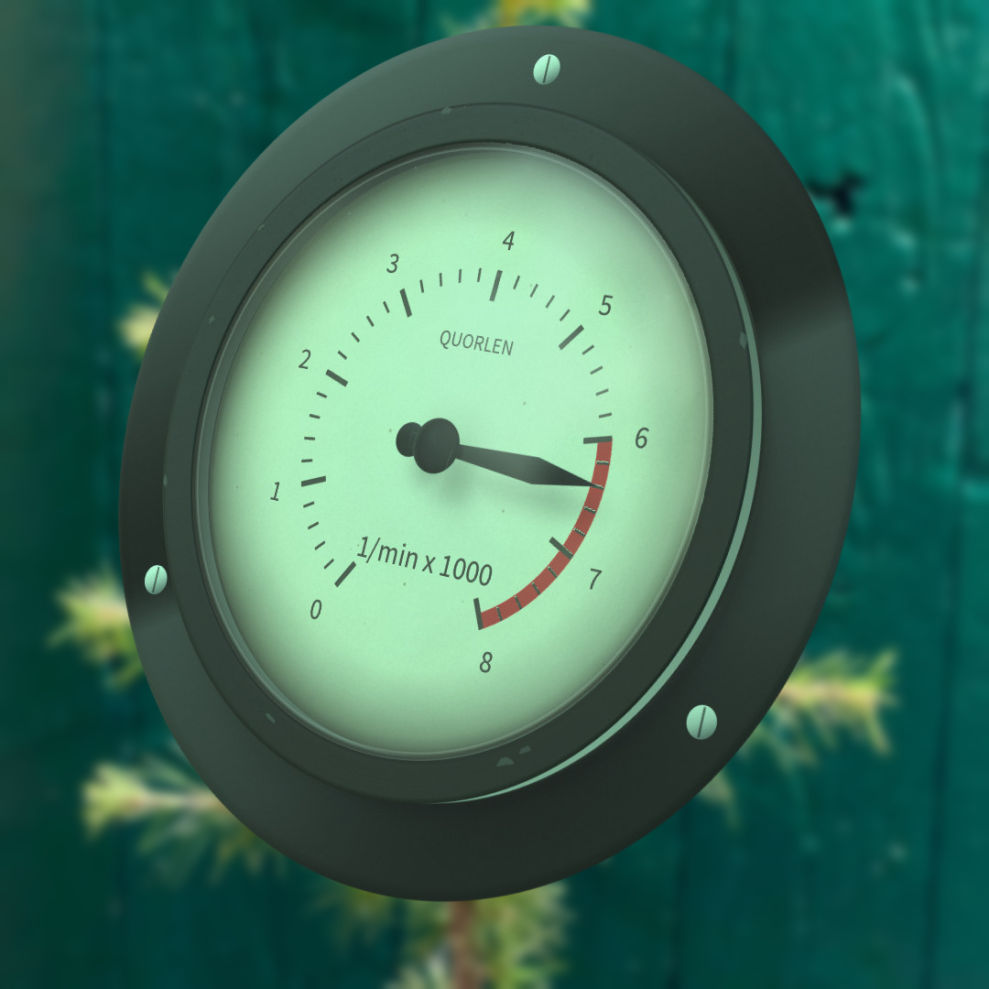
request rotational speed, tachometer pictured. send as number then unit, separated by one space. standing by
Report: 6400 rpm
